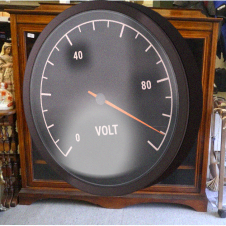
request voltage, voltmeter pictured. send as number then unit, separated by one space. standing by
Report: 95 V
